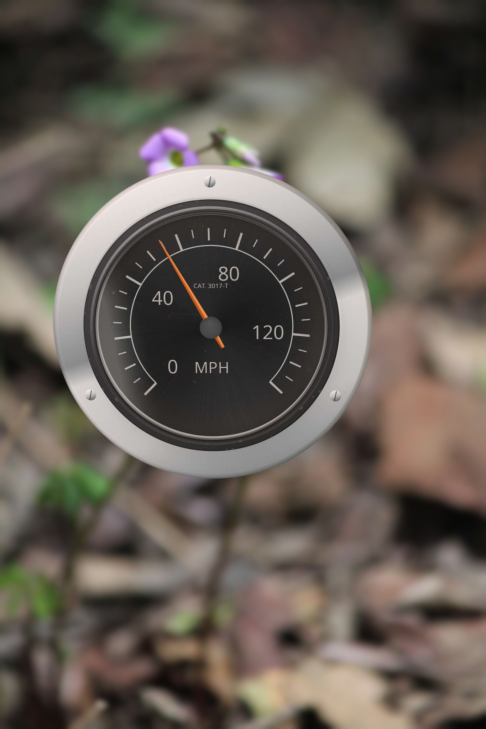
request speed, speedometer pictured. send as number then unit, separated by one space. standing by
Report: 55 mph
